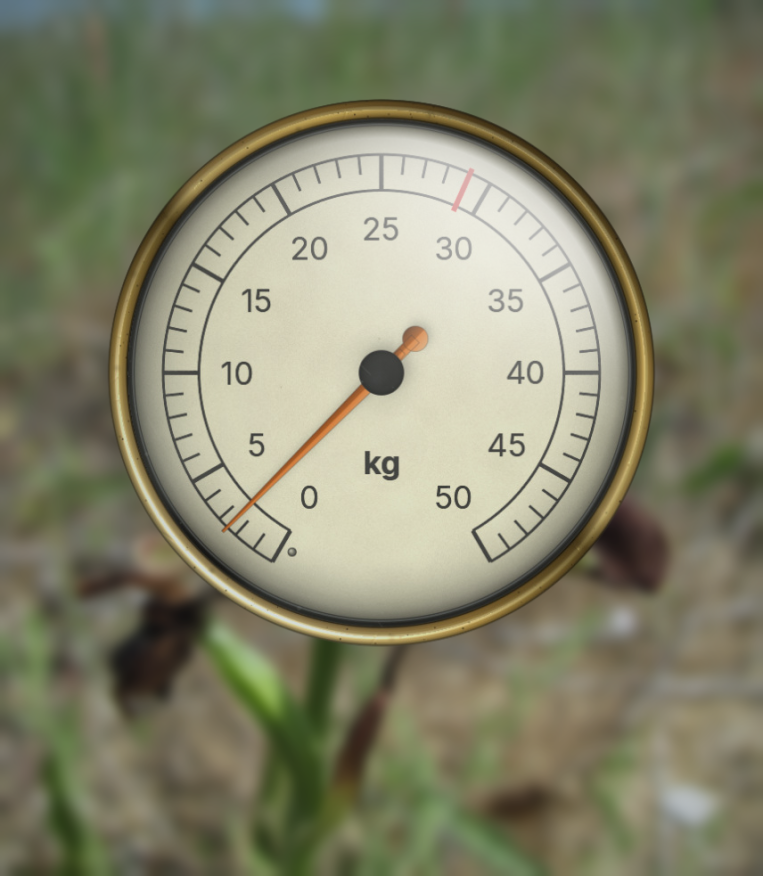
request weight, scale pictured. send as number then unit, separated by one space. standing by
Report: 2.5 kg
